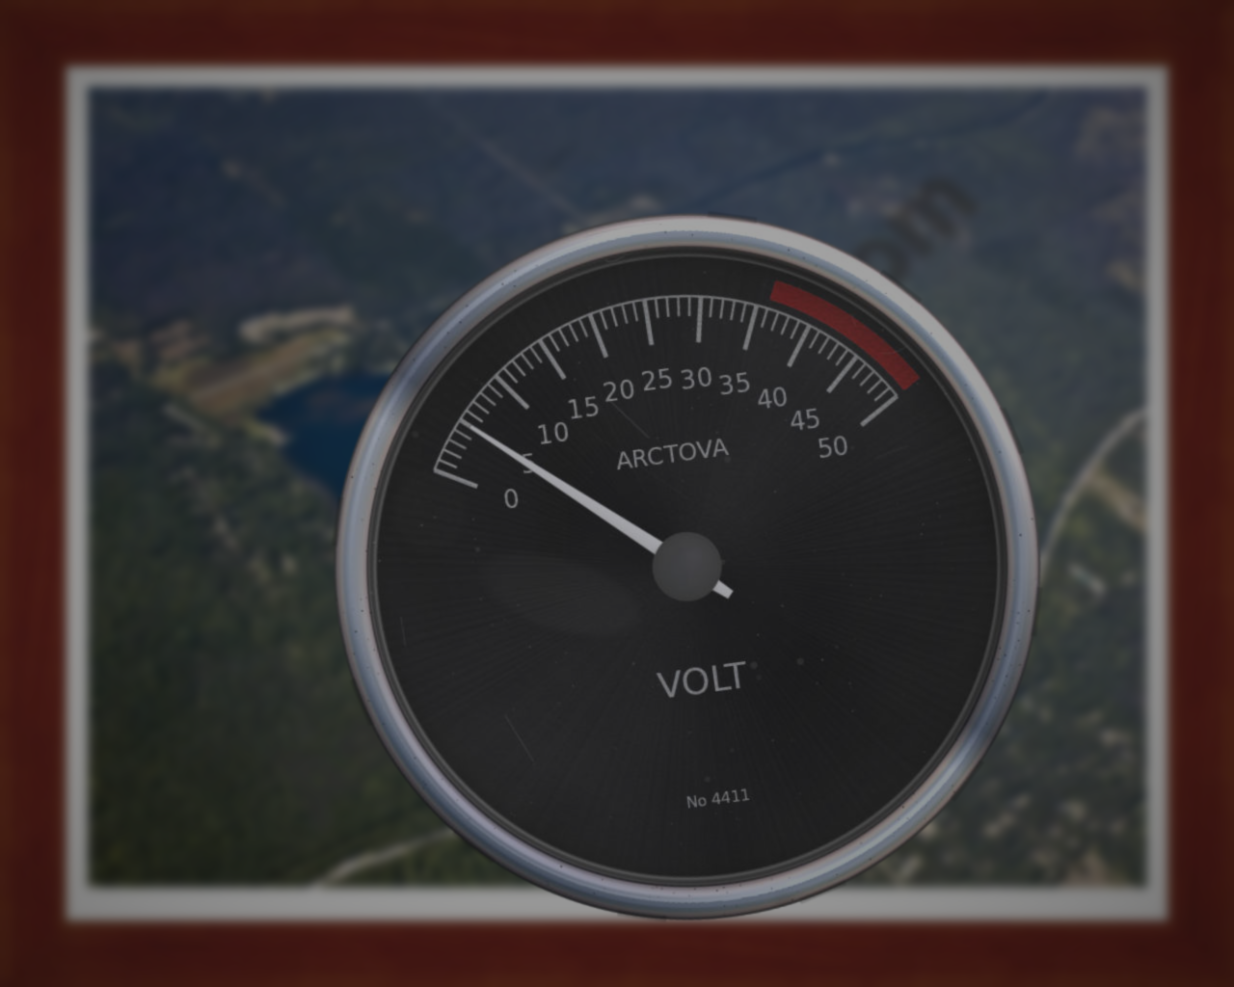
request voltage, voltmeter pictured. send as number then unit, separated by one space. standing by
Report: 5 V
